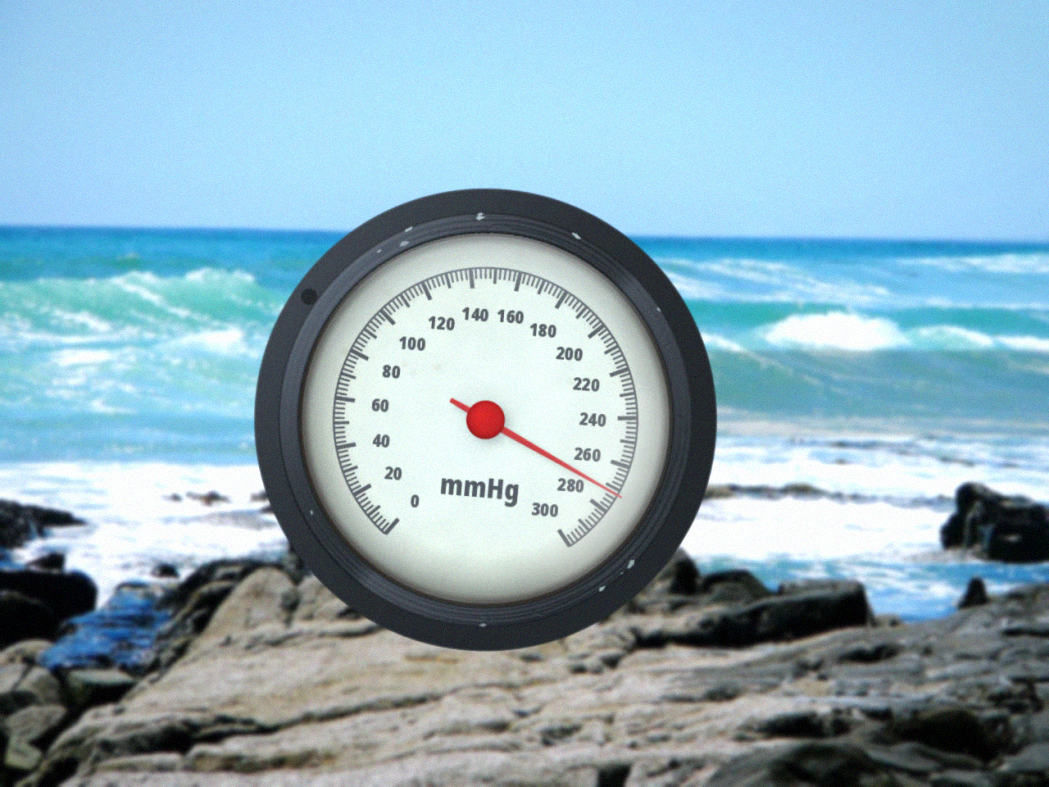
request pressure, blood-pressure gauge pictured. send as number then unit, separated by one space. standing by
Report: 272 mmHg
